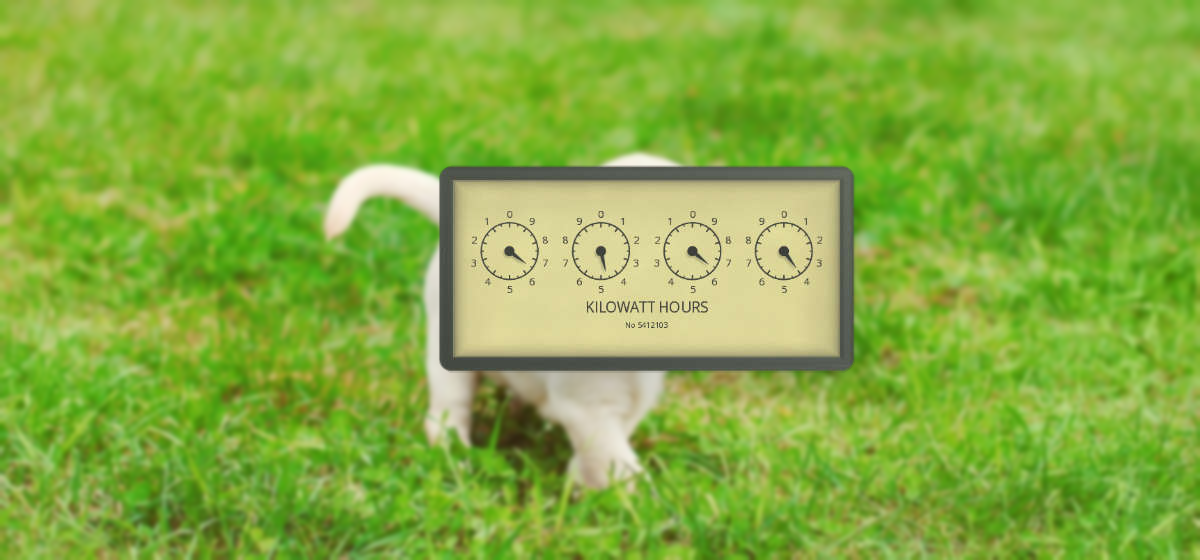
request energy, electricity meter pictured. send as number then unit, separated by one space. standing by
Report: 6464 kWh
